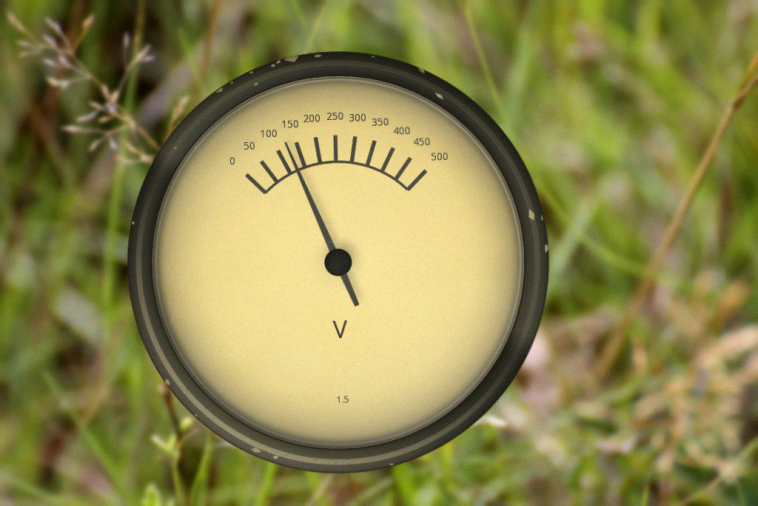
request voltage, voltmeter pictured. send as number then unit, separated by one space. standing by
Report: 125 V
